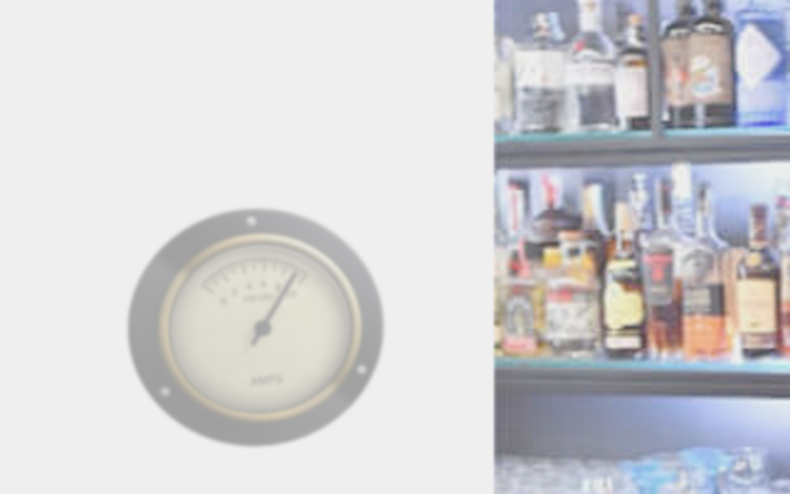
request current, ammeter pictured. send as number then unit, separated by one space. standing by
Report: 9 A
